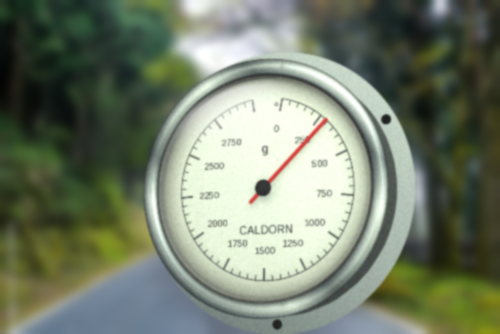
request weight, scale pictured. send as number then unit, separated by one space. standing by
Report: 300 g
